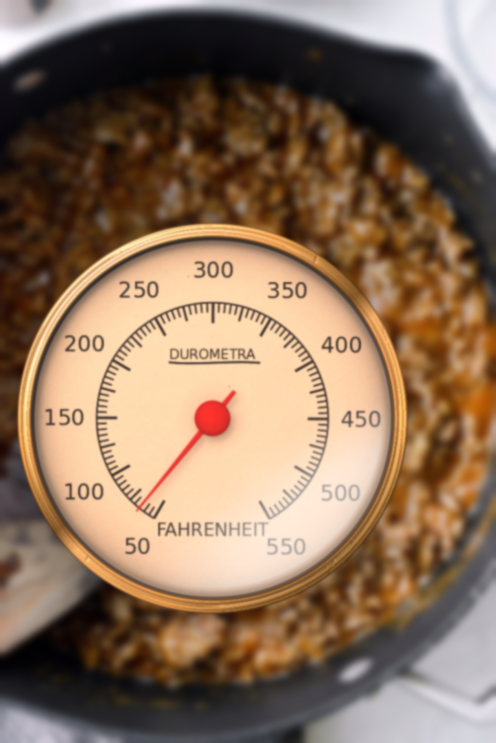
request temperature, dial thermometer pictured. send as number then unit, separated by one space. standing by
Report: 65 °F
